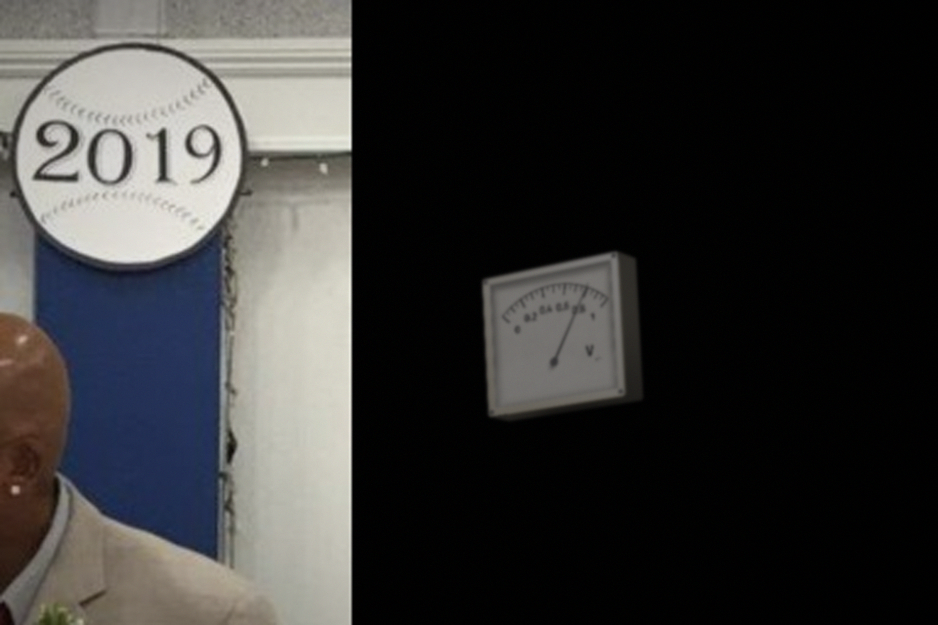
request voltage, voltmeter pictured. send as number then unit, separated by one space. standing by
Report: 0.8 V
